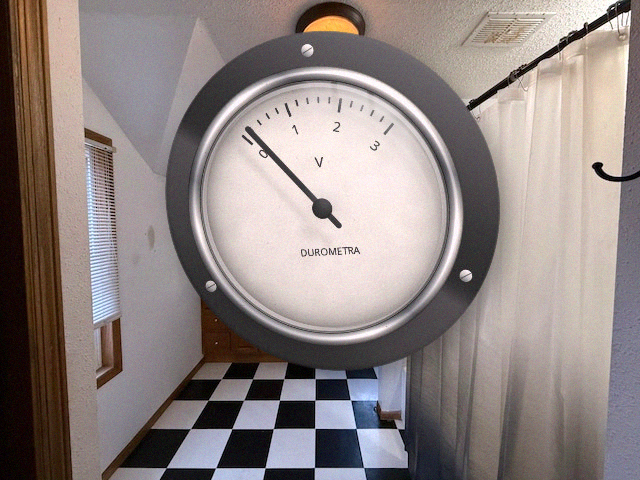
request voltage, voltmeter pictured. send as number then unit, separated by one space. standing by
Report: 0.2 V
